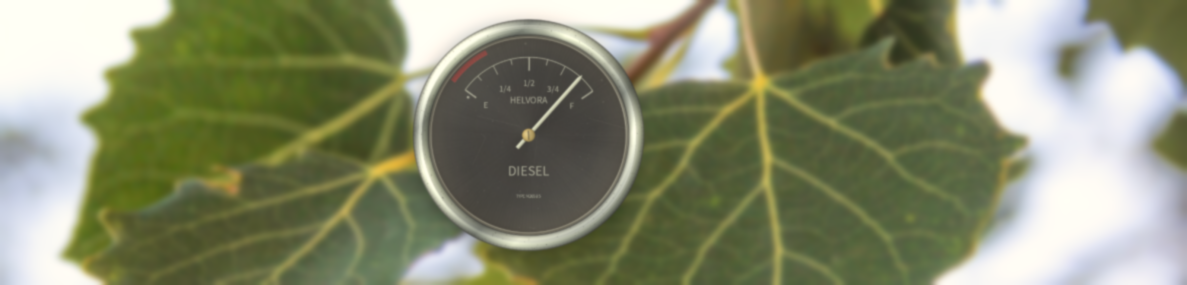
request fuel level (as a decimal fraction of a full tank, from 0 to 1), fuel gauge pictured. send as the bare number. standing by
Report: 0.875
